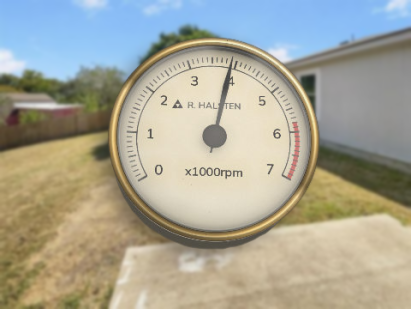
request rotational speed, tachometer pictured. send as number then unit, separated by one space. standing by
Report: 3900 rpm
